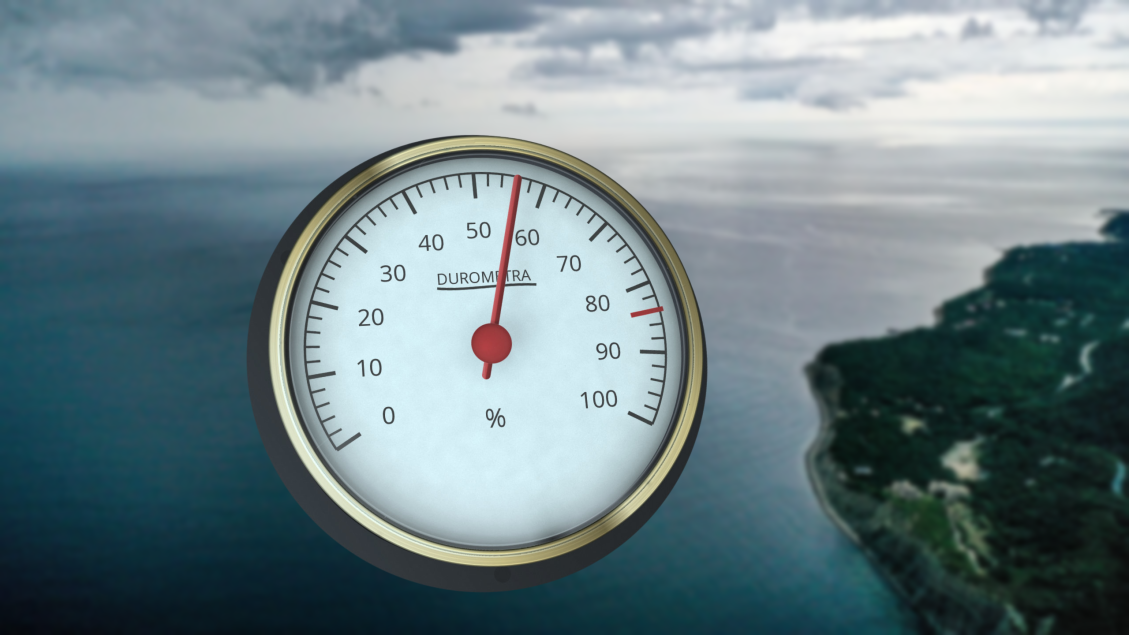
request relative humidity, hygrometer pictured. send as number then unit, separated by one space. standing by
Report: 56 %
